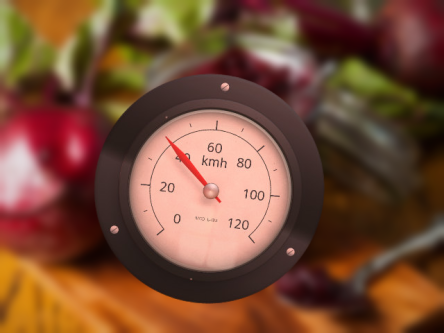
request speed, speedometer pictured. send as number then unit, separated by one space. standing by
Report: 40 km/h
